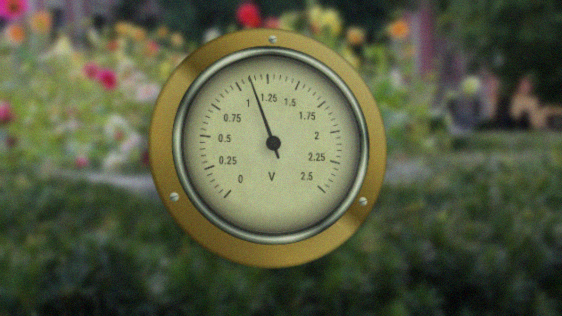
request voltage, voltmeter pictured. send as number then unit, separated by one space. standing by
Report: 1.1 V
